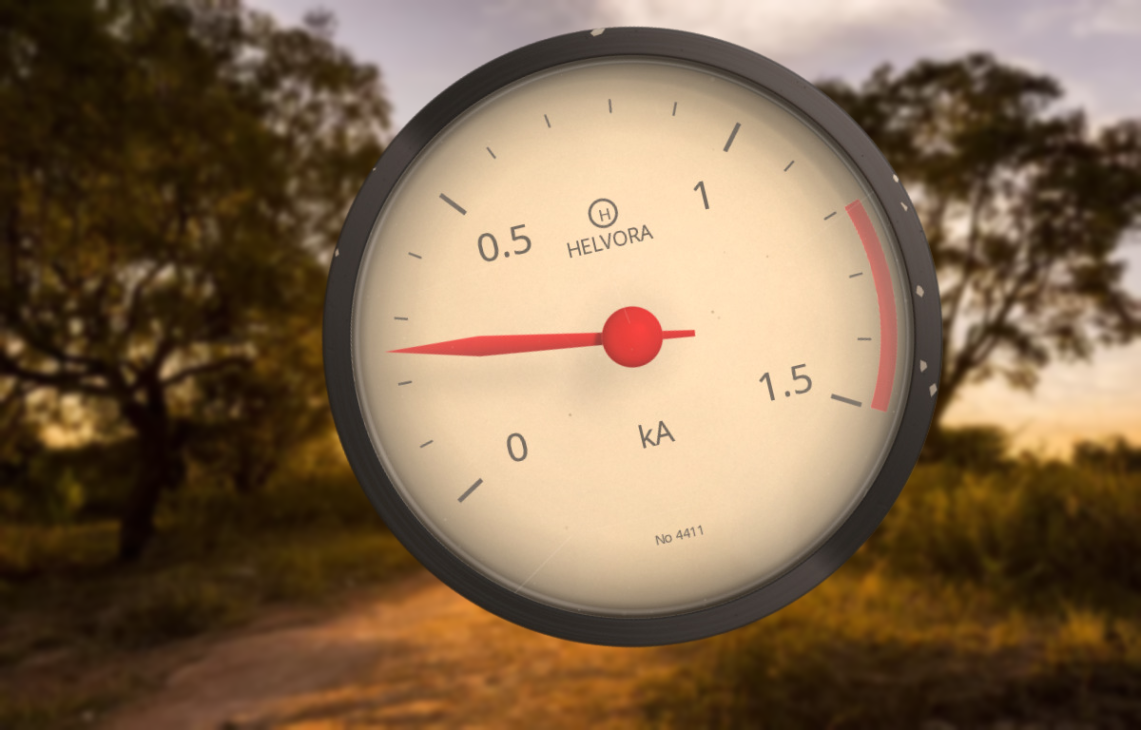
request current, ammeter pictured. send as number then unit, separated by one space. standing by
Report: 0.25 kA
